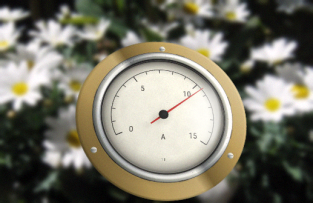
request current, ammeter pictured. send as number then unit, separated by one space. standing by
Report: 10.5 A
